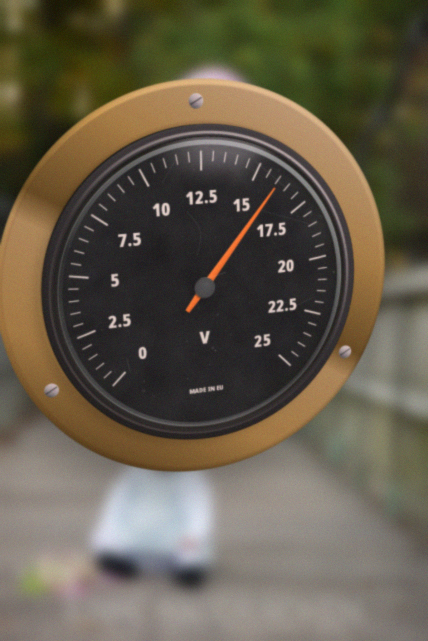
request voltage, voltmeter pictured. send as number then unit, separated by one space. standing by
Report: 16 V
